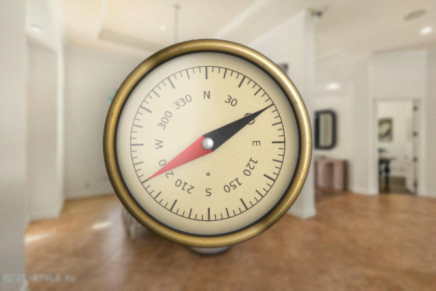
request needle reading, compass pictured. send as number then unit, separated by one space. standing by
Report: 240 °
